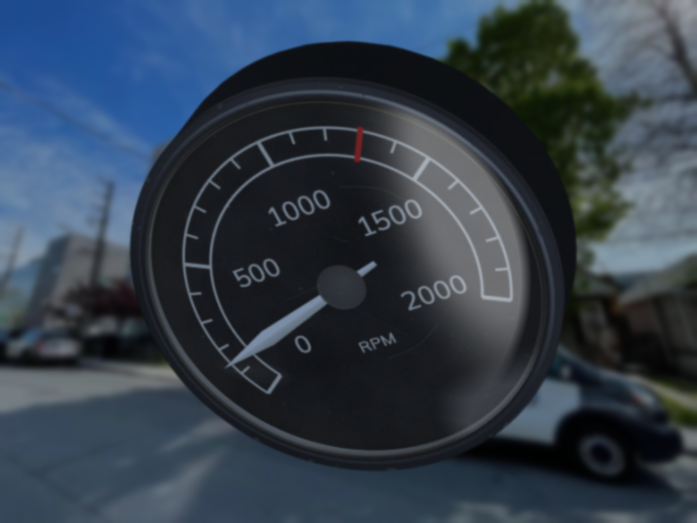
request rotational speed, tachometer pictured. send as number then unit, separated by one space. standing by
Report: 150 rpm
